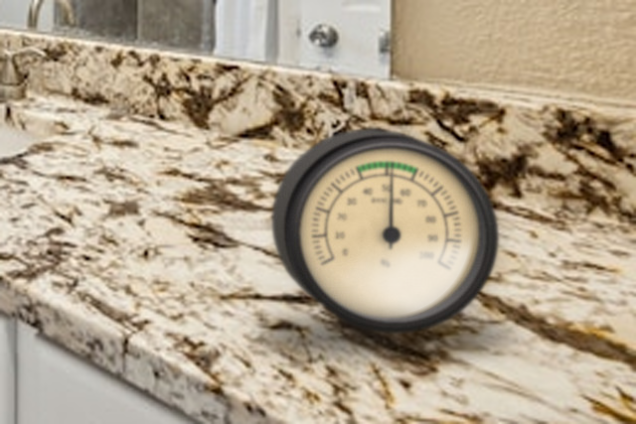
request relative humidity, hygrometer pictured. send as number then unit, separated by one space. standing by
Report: 50 %
